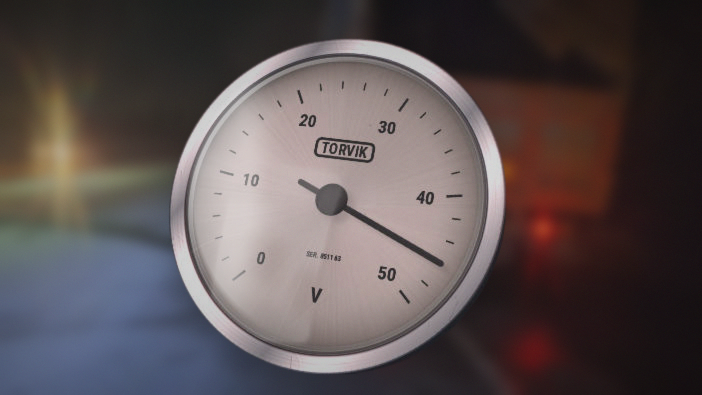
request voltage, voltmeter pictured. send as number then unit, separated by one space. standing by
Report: 46 V
